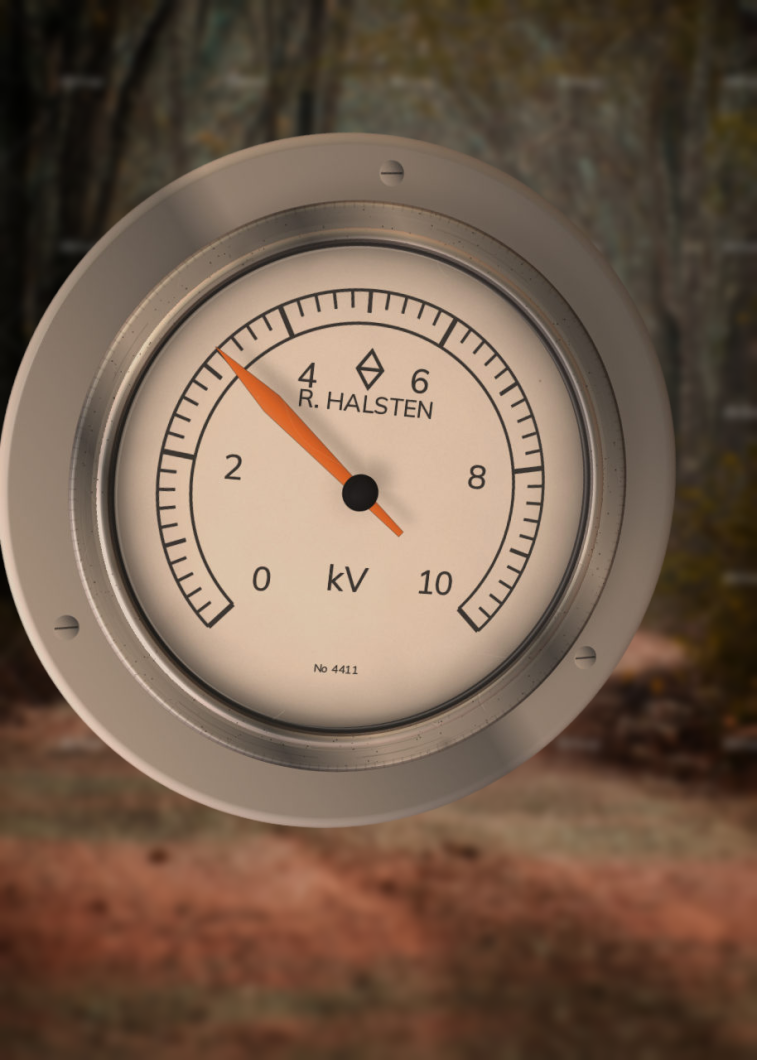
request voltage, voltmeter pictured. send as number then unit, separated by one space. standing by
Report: 3.2 kV
